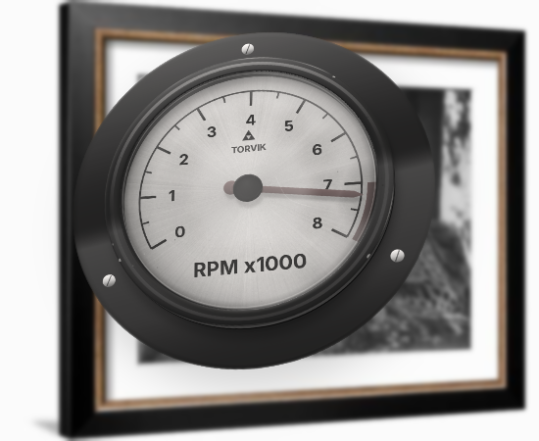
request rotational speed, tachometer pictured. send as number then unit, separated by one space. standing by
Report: 7250 rpm
